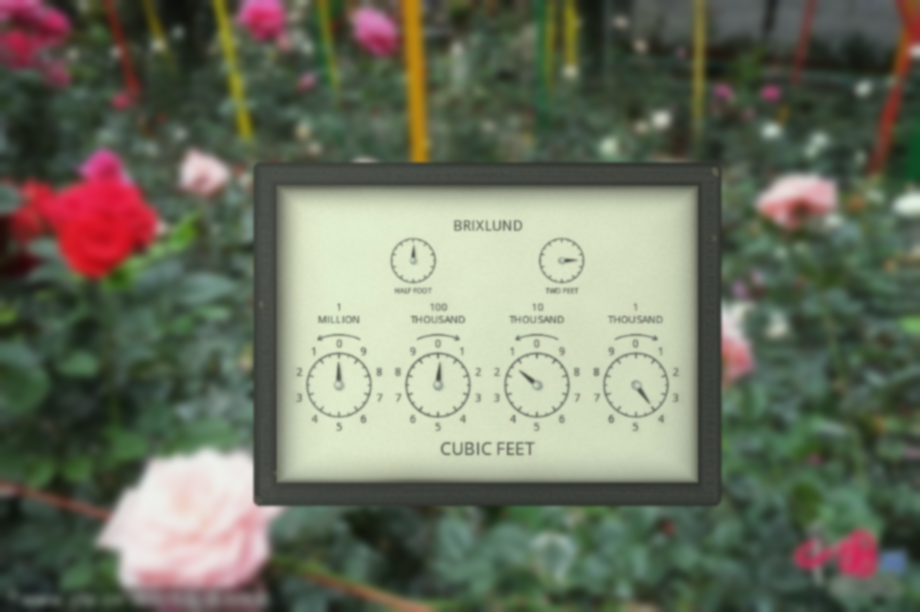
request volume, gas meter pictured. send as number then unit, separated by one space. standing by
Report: 1400 ft³
